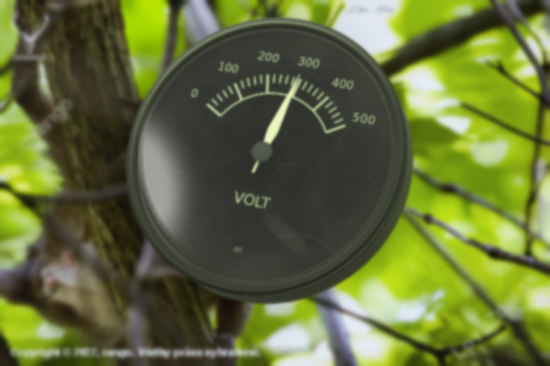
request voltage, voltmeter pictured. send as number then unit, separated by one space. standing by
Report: 300 V
